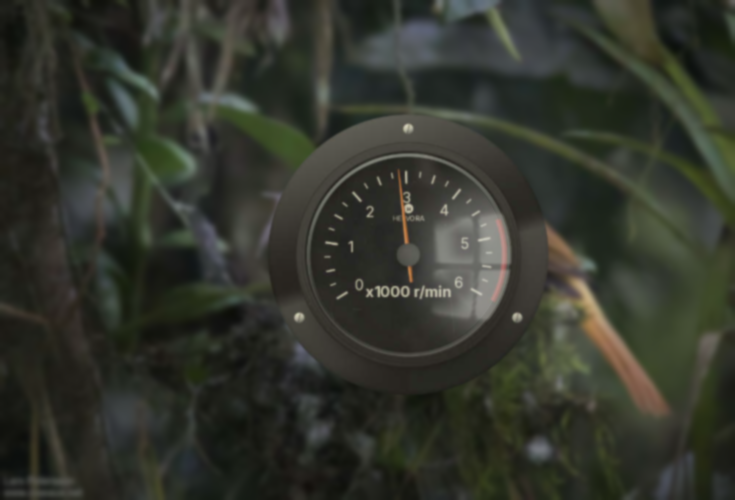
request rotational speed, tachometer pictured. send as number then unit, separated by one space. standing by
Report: 2875 rpm
